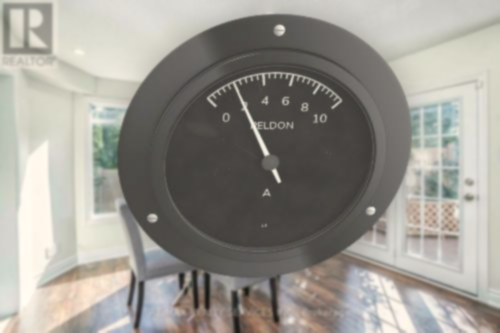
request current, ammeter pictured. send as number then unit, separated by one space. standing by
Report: 2 A
